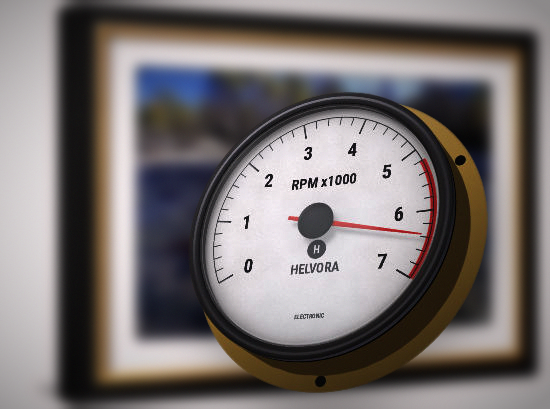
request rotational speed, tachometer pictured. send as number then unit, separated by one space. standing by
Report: 6400 rpm
